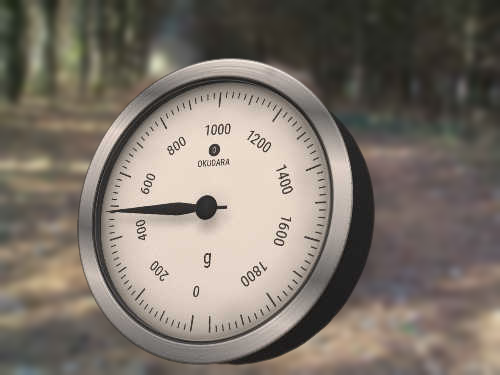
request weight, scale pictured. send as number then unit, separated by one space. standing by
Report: 480 g
